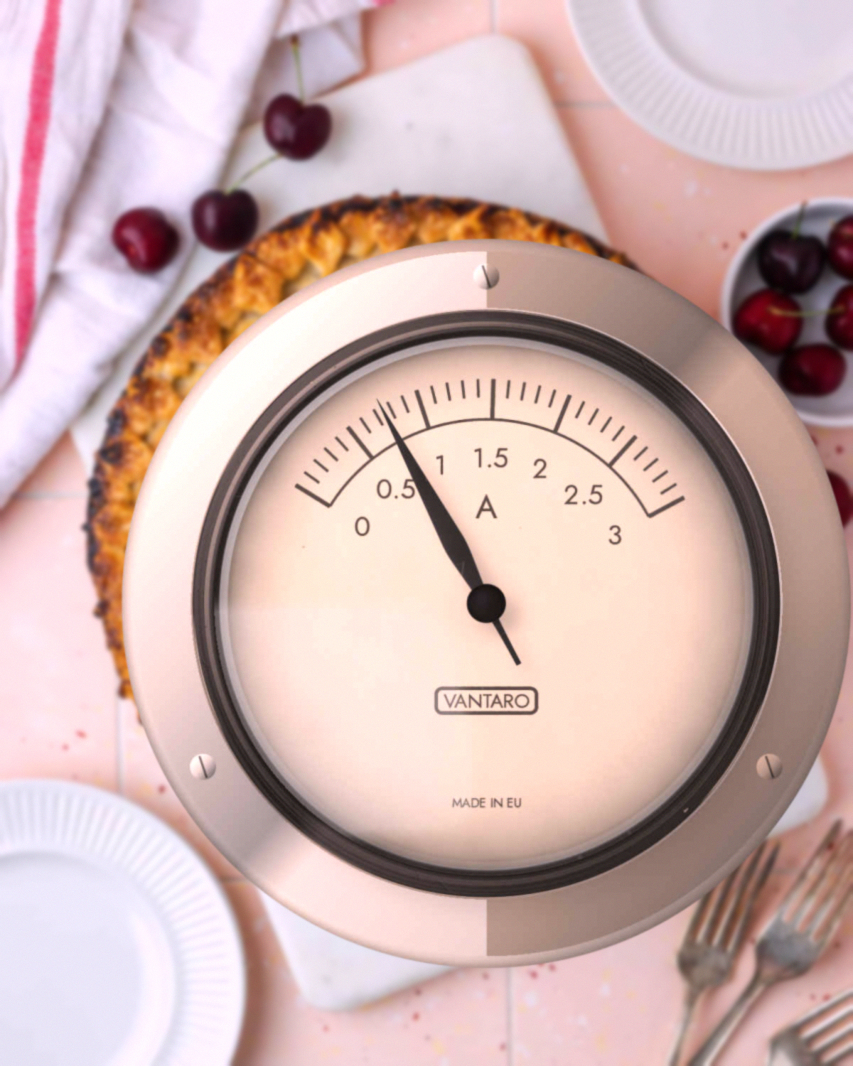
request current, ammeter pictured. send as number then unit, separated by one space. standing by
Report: 0.75 A
